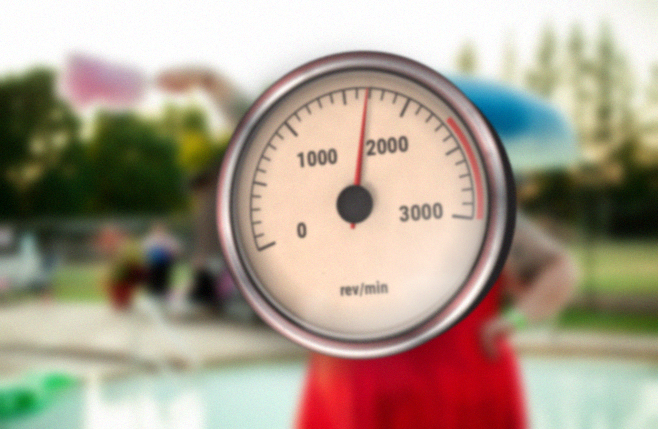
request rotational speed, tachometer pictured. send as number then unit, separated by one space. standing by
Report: 1700 rpm
